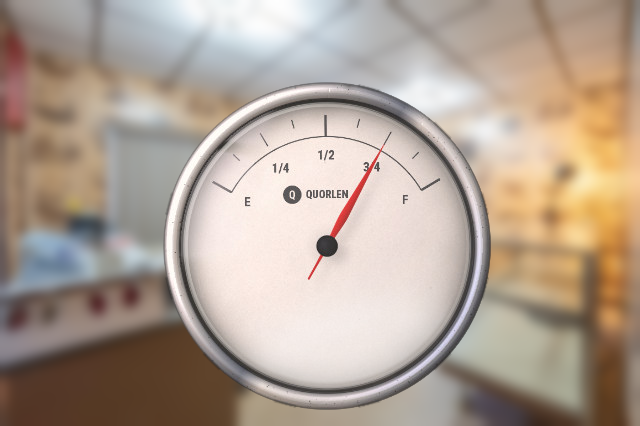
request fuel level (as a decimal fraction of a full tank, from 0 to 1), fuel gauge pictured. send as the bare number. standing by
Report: 0.75
